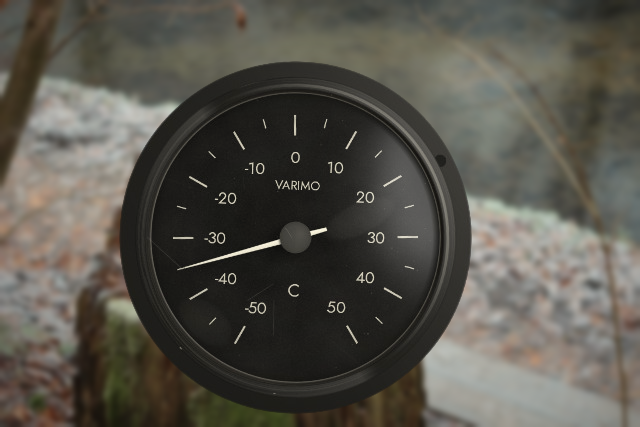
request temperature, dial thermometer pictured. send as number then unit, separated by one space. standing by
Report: -35 °C
